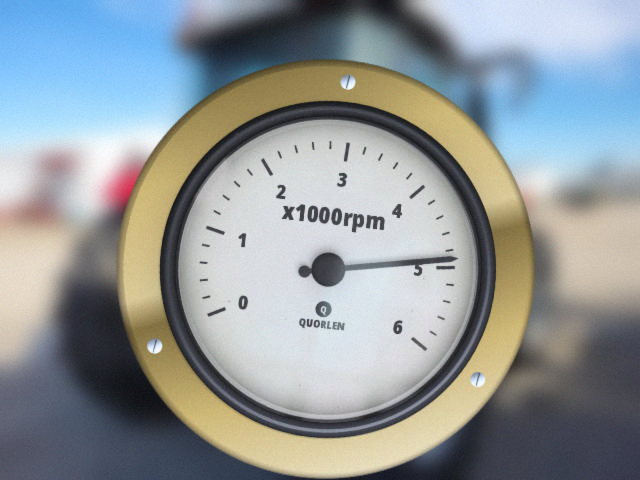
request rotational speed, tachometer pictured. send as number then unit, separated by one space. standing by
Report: 4900 rpm
